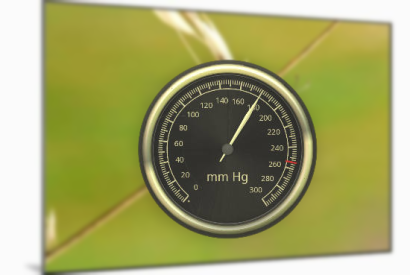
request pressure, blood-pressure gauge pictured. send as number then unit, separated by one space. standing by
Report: 180 mmHg
